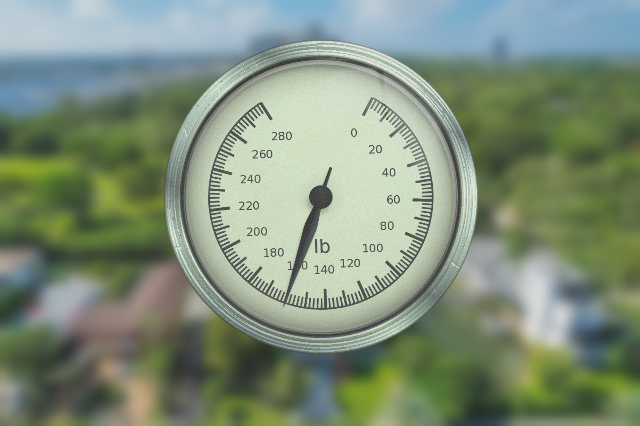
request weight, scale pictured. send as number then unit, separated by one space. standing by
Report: 160 lb
